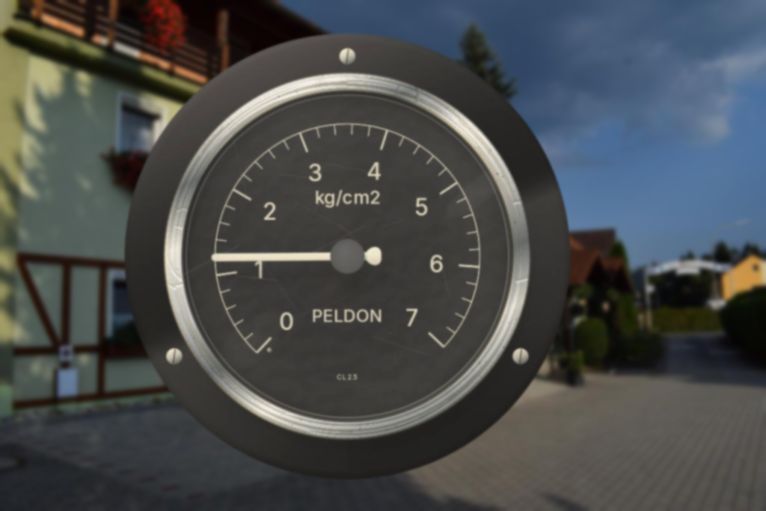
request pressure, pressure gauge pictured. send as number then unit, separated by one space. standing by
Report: 1.2 kg/cm²
